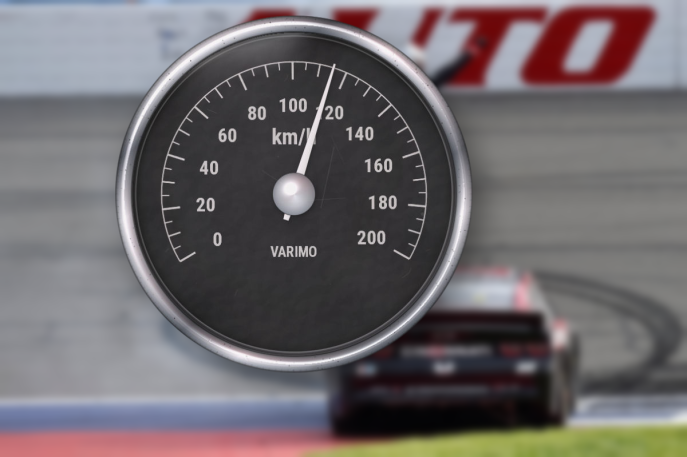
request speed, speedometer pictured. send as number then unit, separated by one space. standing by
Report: 115 km/h
